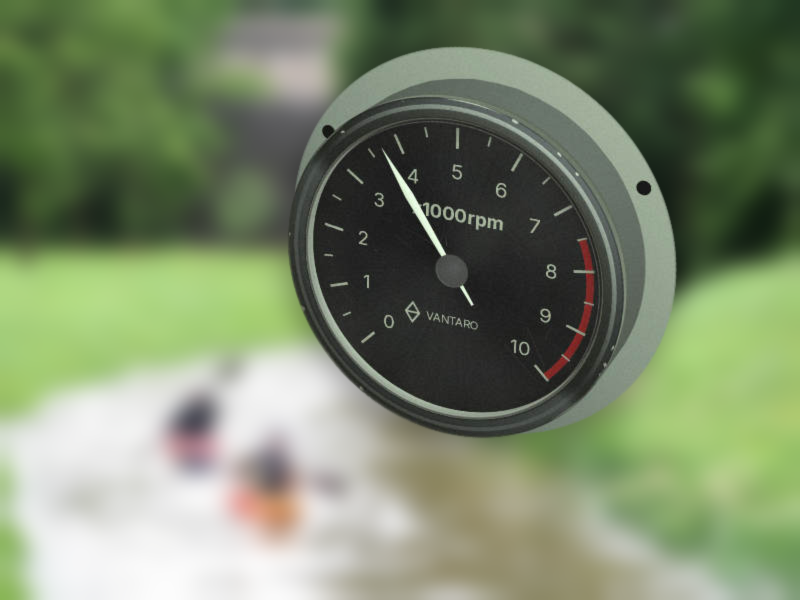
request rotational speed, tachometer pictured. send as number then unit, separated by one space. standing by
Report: 3750 rpm
